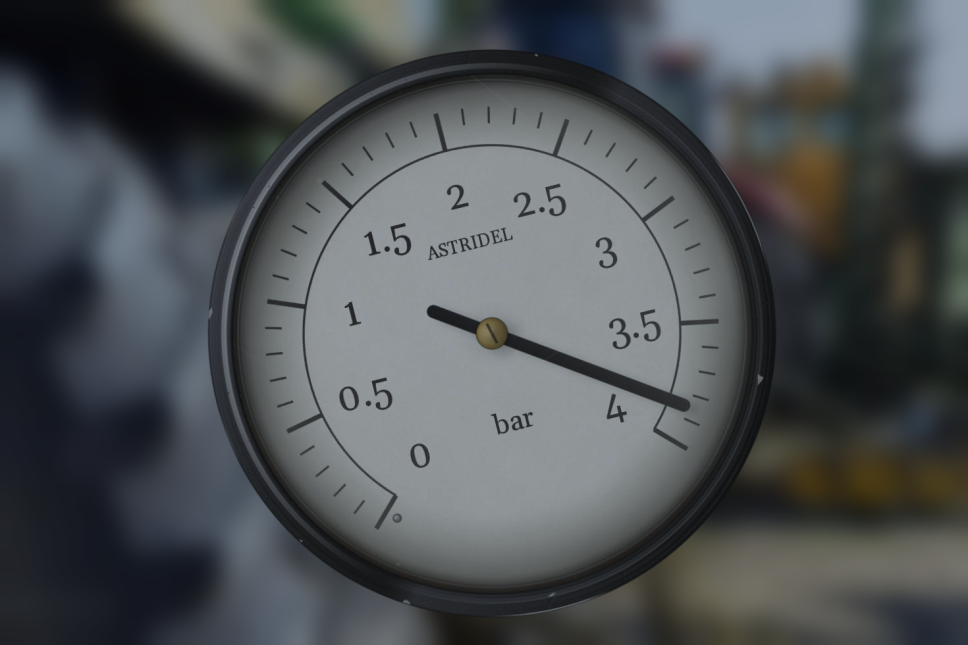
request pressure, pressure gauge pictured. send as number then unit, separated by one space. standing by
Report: 3.85 bar
